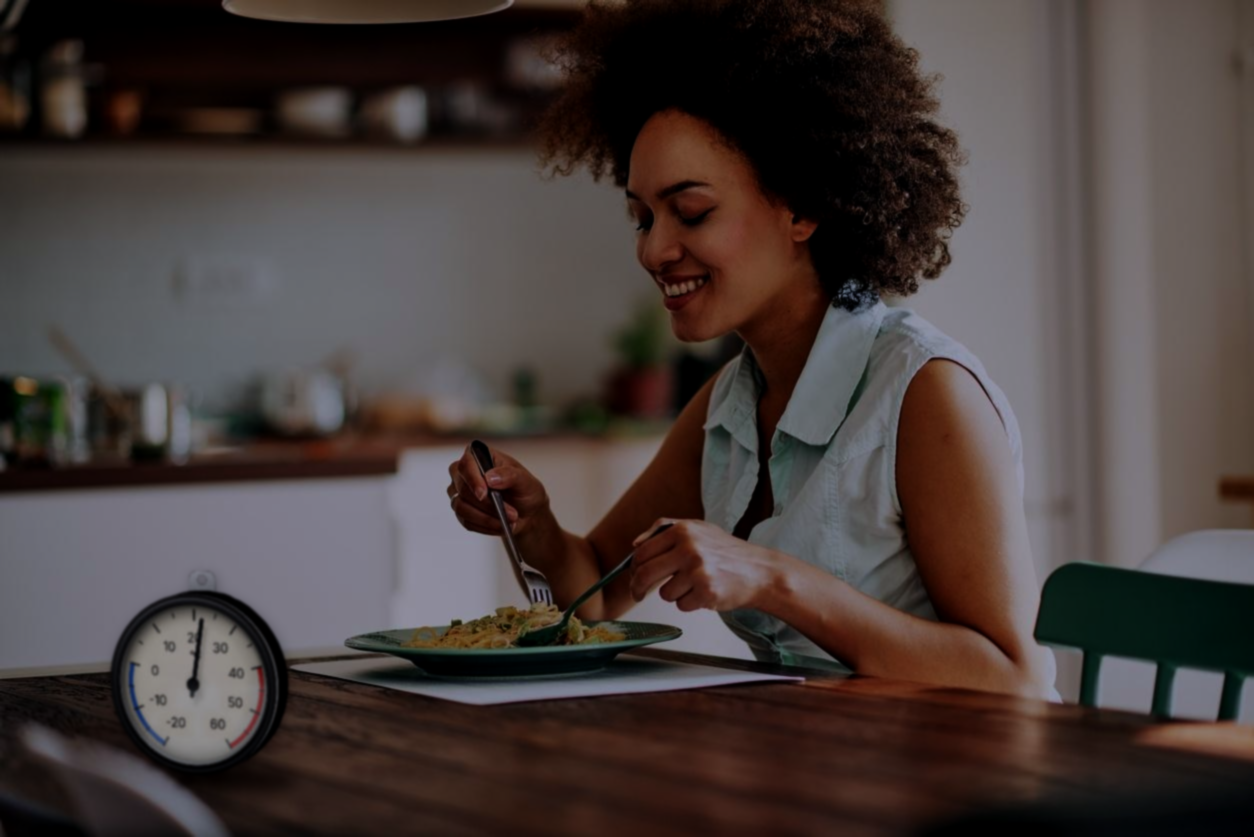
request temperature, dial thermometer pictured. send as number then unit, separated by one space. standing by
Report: 22.5 °C
